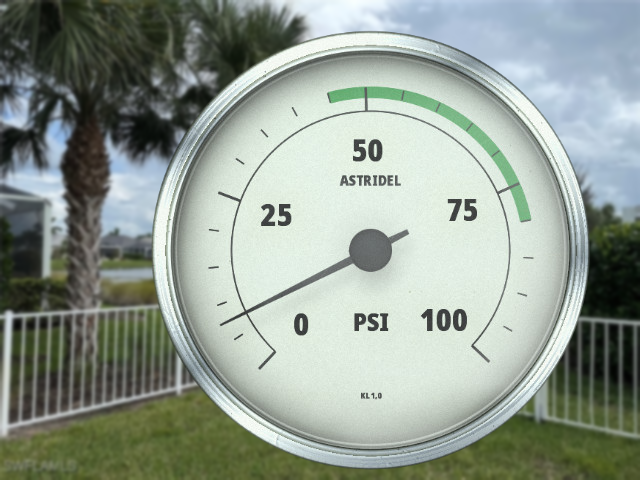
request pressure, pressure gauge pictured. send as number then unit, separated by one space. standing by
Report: 7.5 psi
